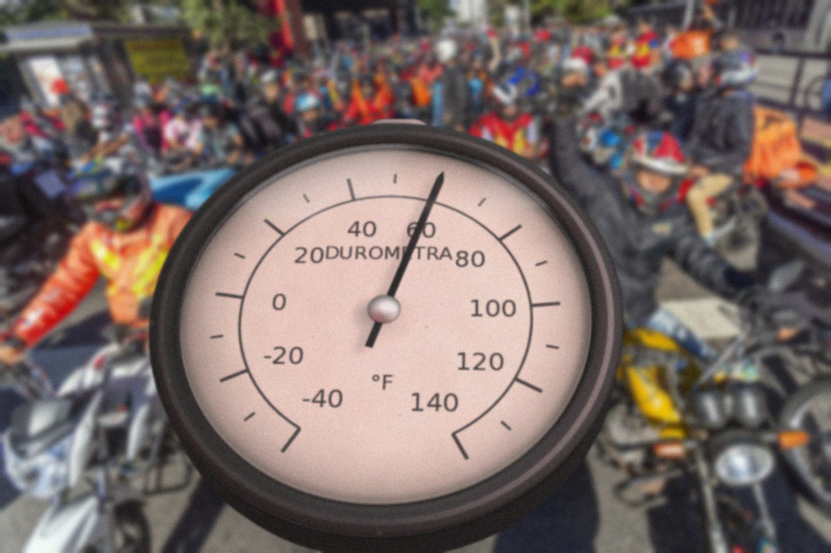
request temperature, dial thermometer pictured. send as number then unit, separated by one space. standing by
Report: 60 °F
